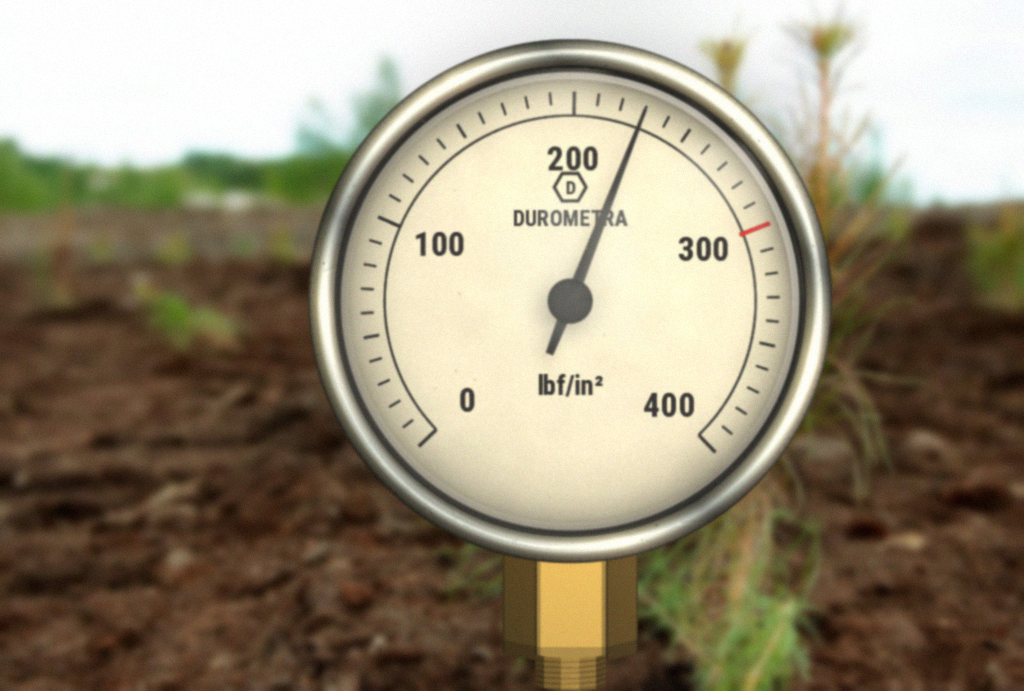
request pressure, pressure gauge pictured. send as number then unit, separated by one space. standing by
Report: 230 psi
